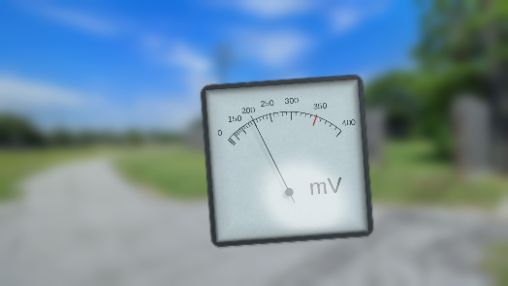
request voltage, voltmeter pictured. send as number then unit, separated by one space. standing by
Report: 200 mV
